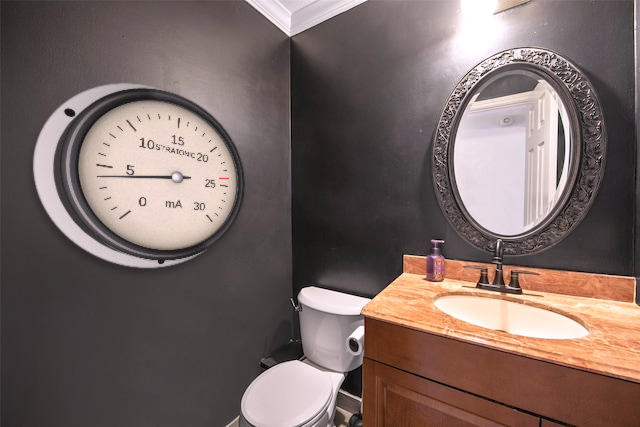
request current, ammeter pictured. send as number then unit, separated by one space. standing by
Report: 4 mA
